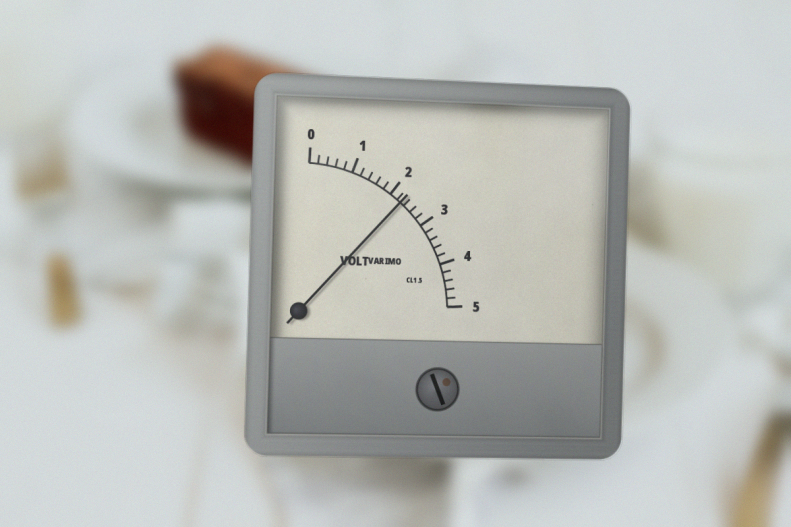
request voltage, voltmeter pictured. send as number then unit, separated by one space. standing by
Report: 2.3 V
